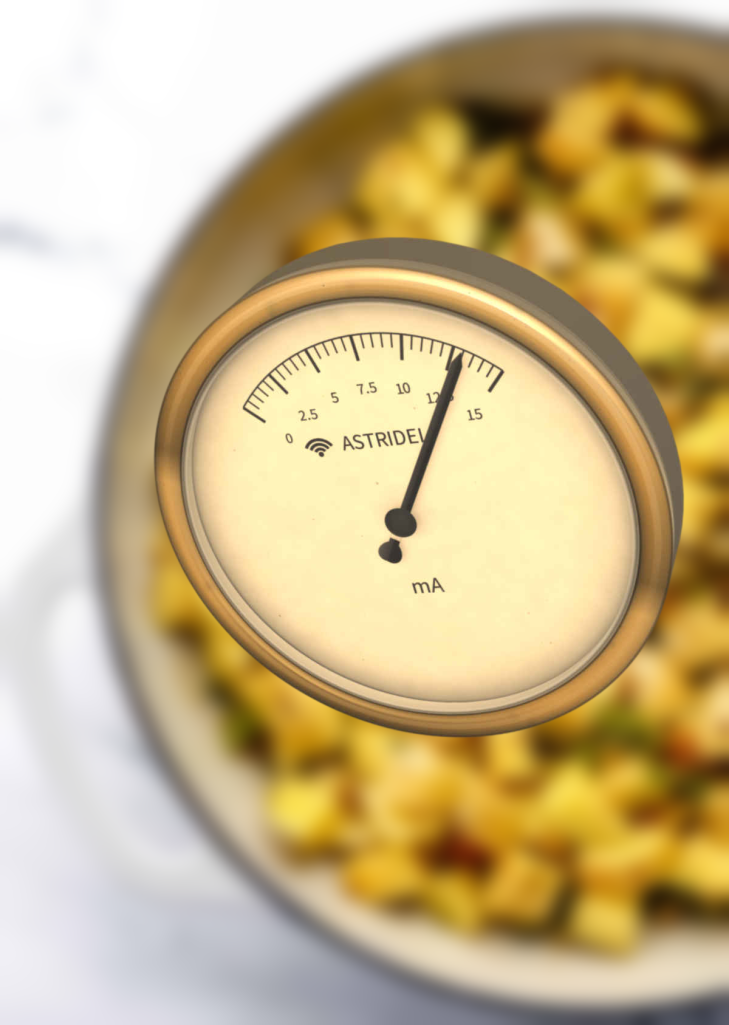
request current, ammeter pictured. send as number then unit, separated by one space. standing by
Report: 13 mA
